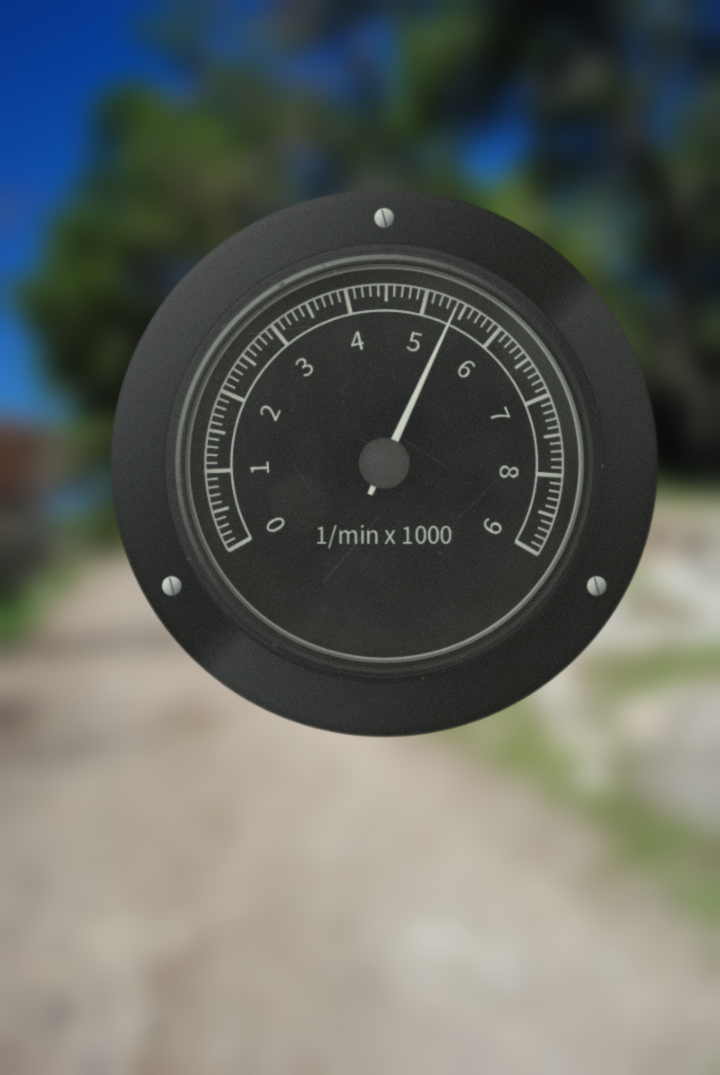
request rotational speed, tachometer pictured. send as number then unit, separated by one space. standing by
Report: 5400 rpm
